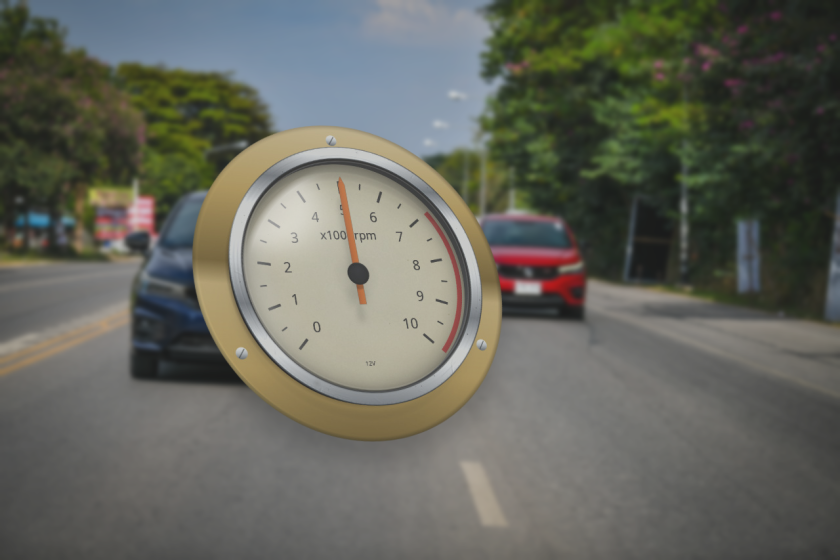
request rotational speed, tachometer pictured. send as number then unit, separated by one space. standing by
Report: 5000 rpm
